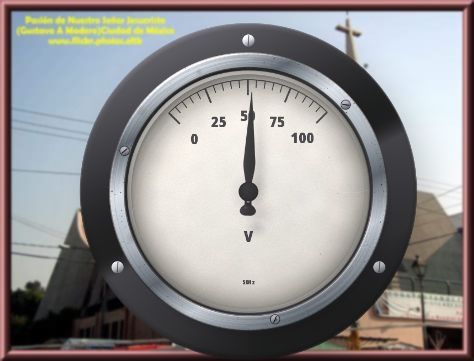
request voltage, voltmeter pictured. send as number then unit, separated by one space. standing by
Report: 52.5 V
